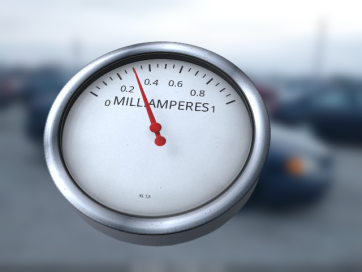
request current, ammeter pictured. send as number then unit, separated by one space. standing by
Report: 0.3 mA
